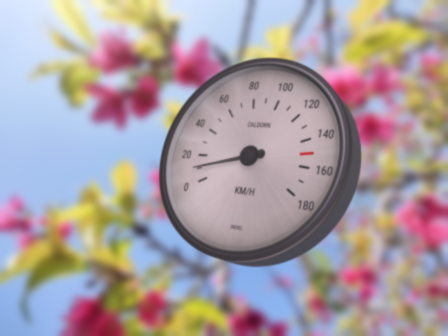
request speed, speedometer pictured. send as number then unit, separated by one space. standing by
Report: 10 km/h
